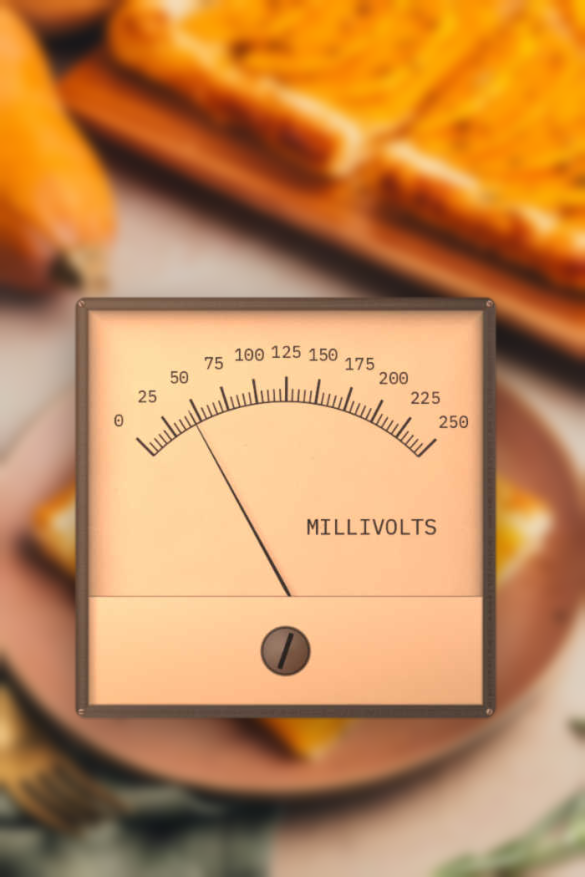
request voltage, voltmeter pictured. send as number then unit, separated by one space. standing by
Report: 45 mV
